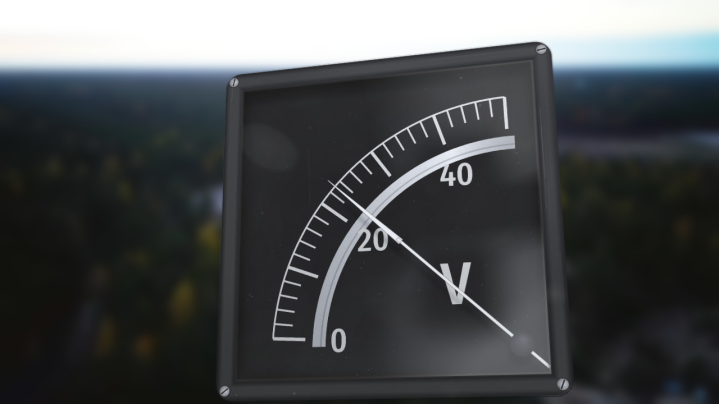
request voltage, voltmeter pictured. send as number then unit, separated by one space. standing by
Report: 23 V
